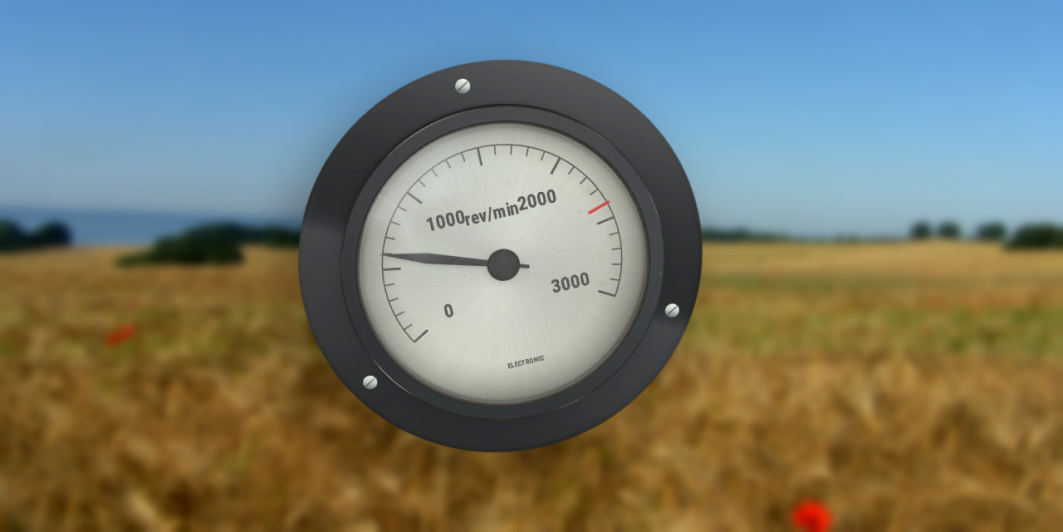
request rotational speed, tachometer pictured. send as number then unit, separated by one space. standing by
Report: 600 rpm
